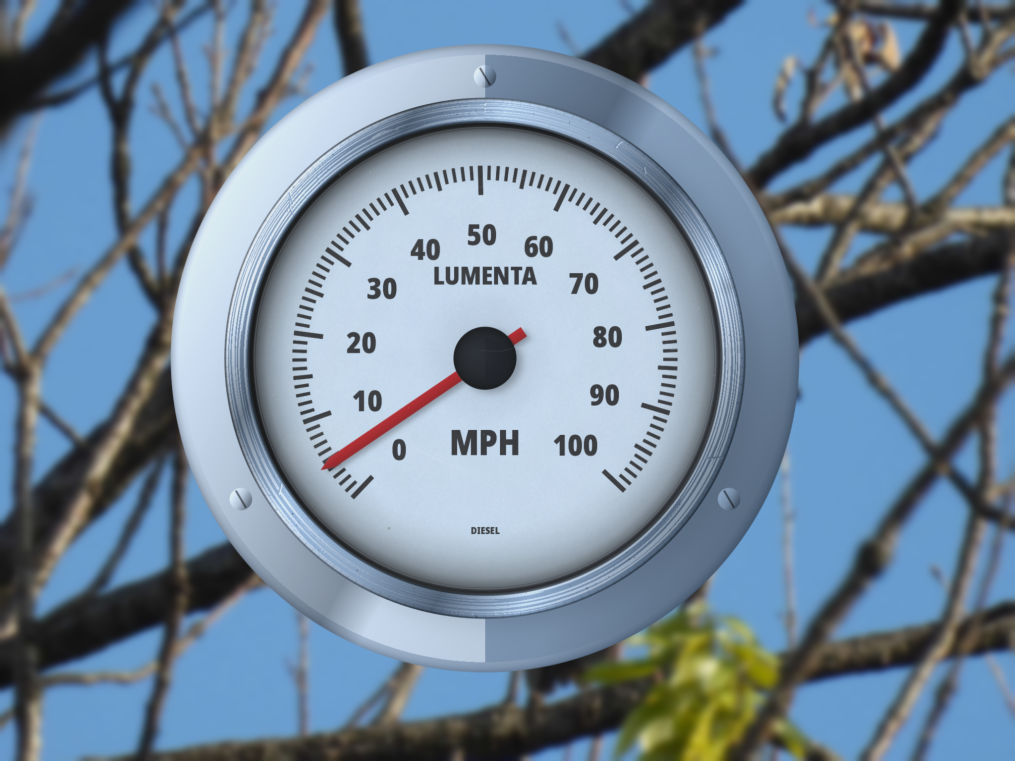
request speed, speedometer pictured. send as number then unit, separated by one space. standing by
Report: 4.5 mph
